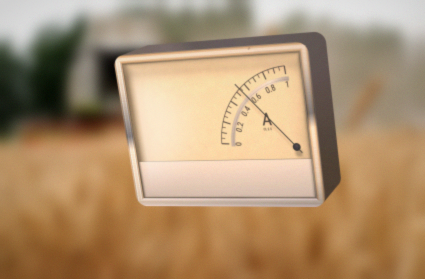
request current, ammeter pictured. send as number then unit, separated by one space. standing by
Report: 0.55 A
